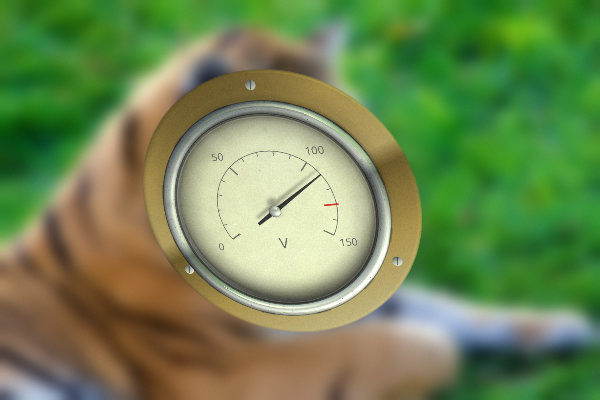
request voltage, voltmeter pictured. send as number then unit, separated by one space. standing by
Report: 110 V
